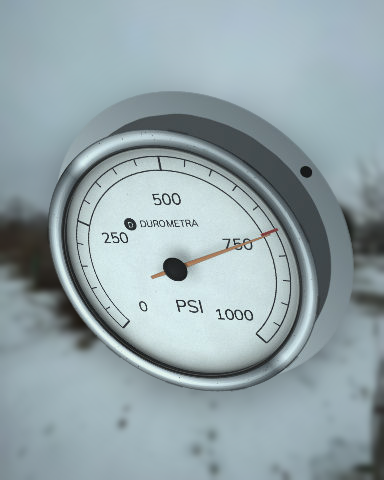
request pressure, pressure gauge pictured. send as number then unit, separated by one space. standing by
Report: 750 psi
